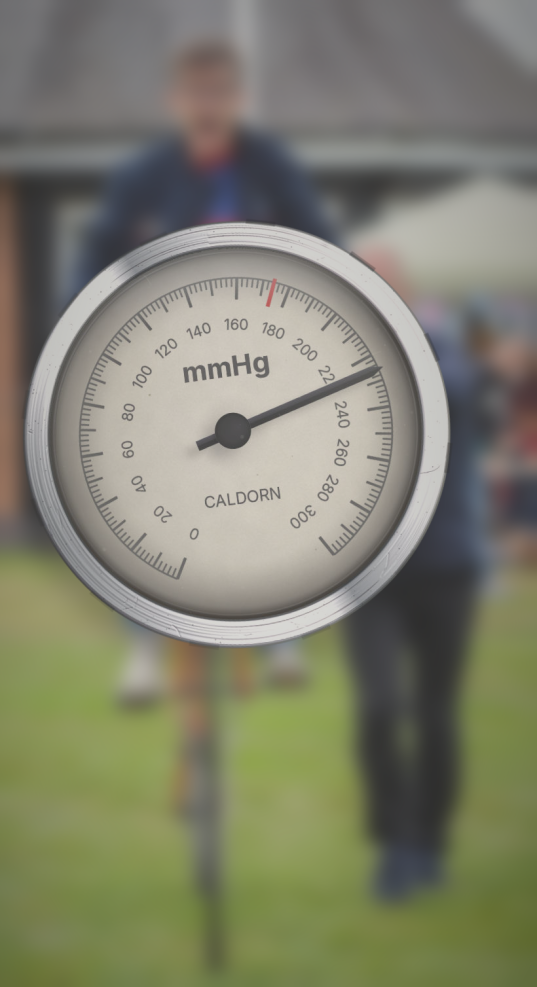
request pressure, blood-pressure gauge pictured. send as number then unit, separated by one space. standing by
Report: 226 mmHg
